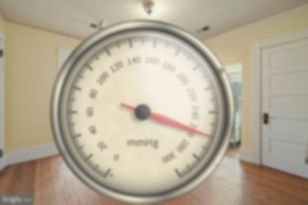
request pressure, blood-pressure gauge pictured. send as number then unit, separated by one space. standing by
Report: 260 mmHg
